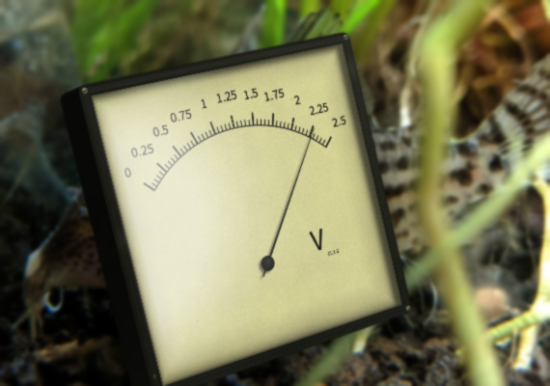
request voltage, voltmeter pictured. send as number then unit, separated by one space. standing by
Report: 2.25 V
